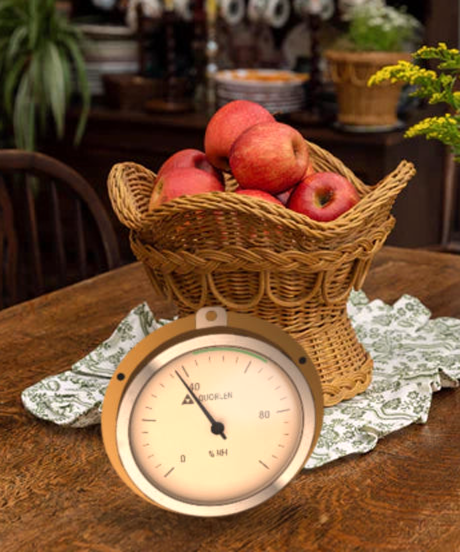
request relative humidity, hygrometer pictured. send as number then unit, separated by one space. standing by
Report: 38 %
